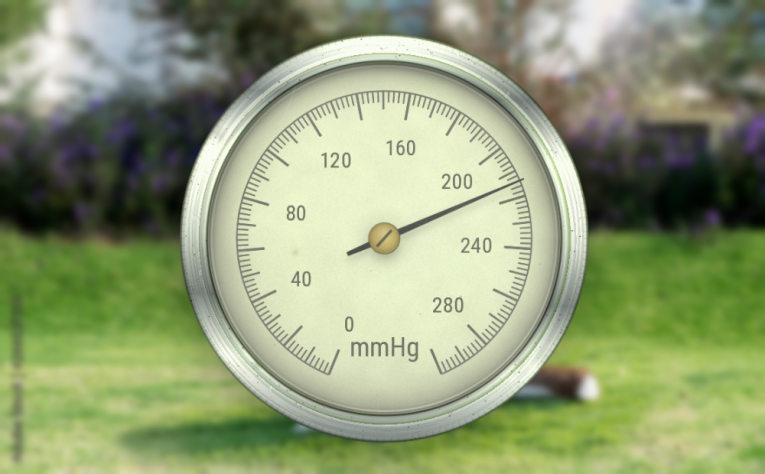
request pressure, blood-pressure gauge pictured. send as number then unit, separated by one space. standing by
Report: 214 mmHg
